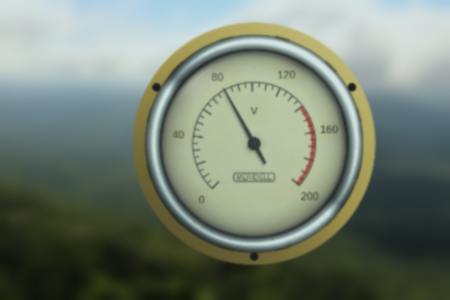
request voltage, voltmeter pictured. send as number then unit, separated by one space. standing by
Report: 80 V
